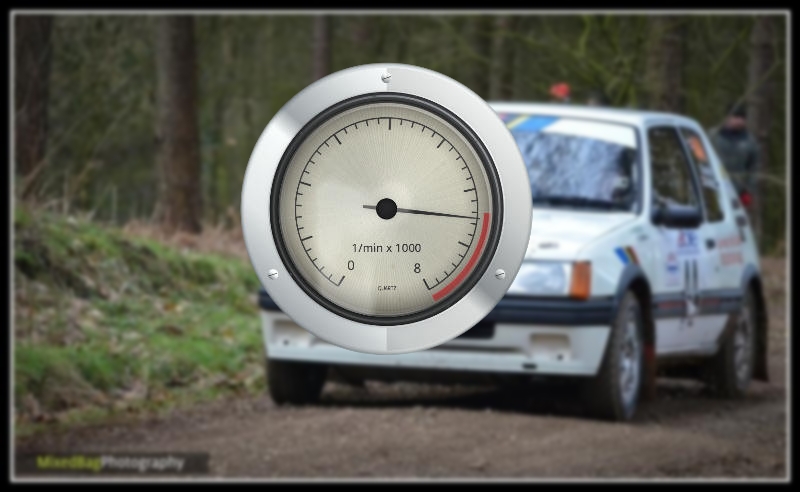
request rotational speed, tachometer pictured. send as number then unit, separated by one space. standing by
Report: 6500 rpm
